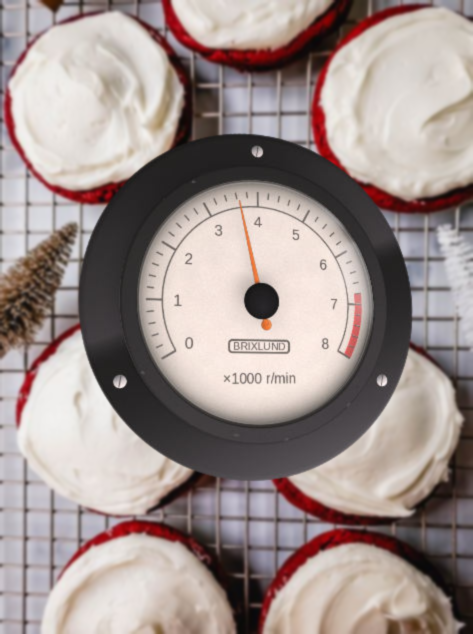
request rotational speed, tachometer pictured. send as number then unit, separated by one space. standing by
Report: 3600 rpm
